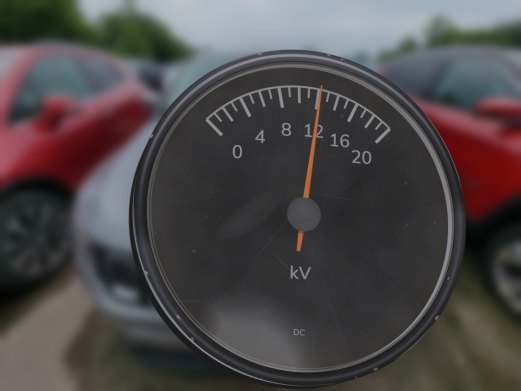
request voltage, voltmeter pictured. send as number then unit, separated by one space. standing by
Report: 12 kV
